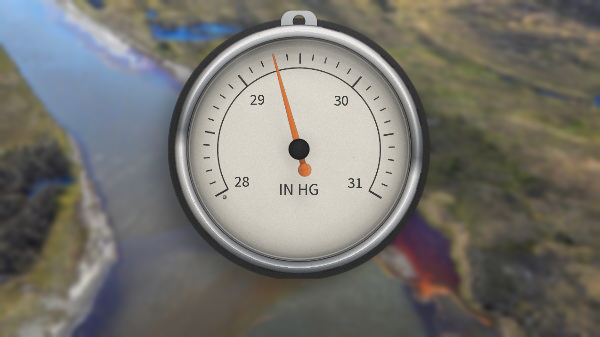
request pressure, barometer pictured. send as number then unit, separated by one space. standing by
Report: 29.3 inHg
